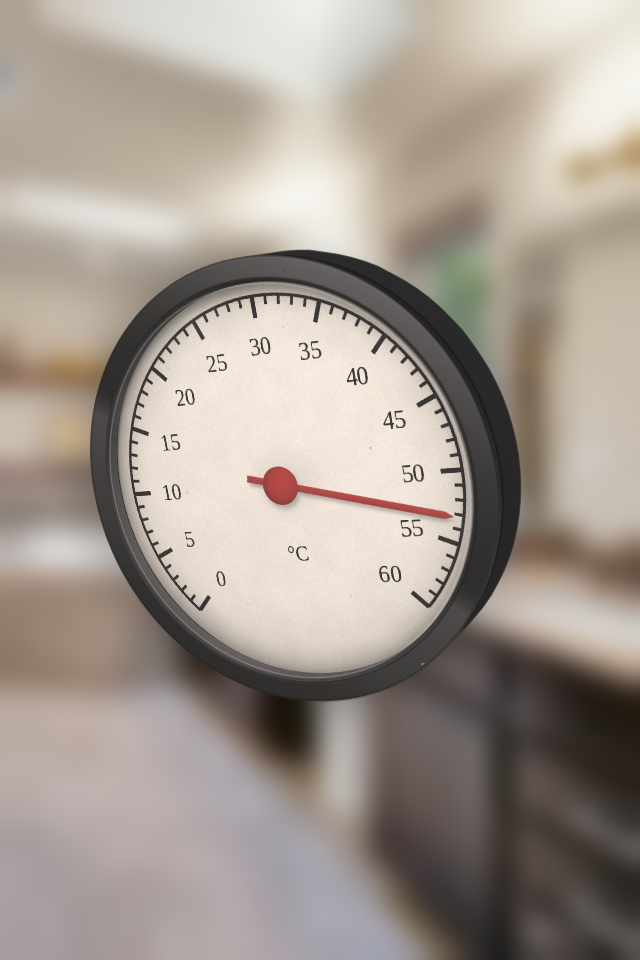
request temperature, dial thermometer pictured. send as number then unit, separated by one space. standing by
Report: 53 °C
